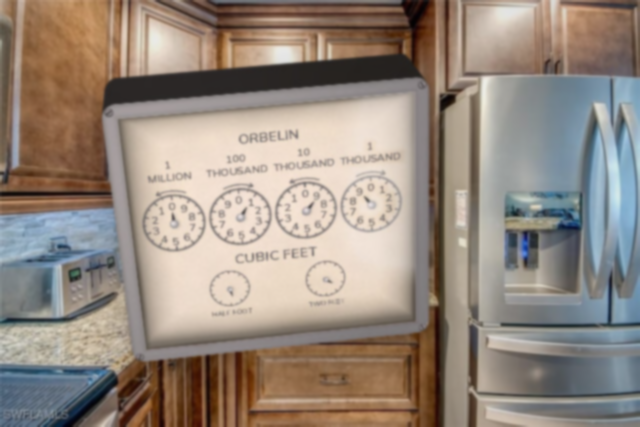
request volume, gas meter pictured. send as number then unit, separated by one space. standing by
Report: 8900 ft³
